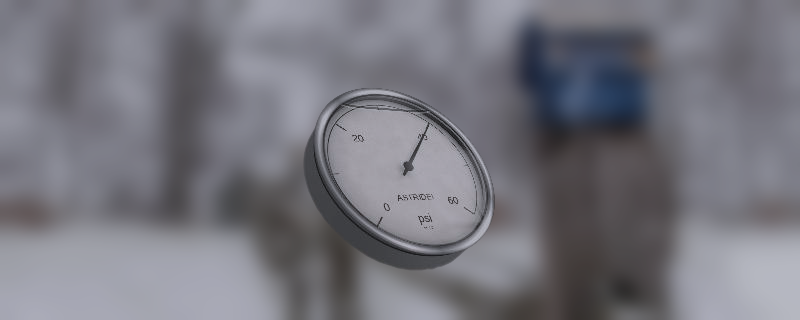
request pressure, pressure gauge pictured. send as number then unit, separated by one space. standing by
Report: 40 psi
